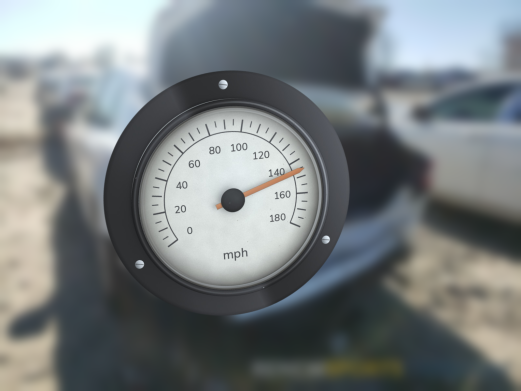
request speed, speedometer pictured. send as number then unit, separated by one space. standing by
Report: 145 mph
